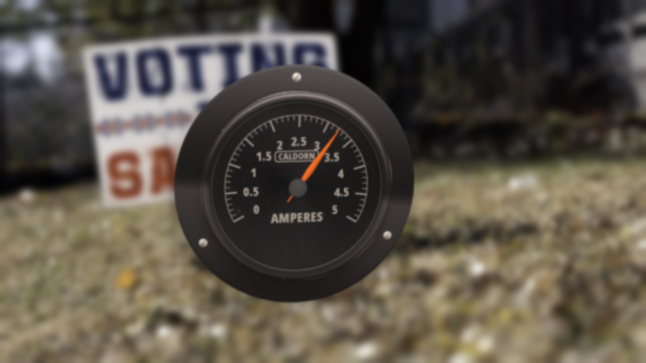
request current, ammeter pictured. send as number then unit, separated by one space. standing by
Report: 3.2 A
